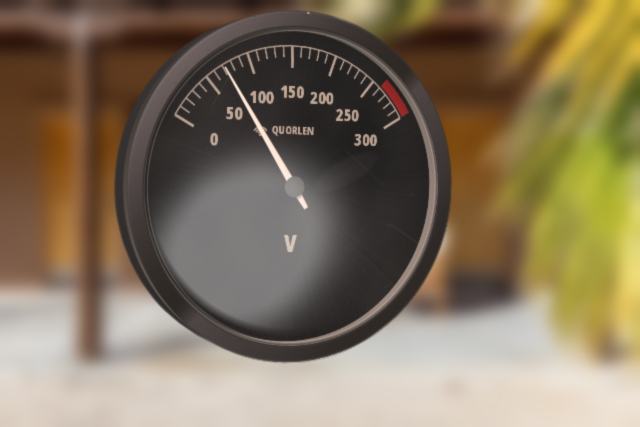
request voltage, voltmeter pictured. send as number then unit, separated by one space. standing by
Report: 70 V
